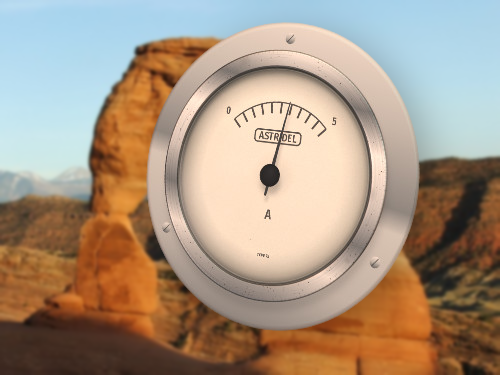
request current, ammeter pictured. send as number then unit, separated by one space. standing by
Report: 3 A
